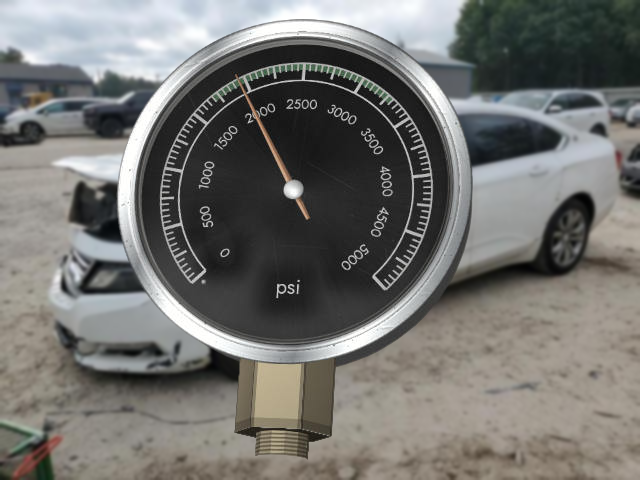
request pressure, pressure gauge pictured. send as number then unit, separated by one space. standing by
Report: 1950 psi
